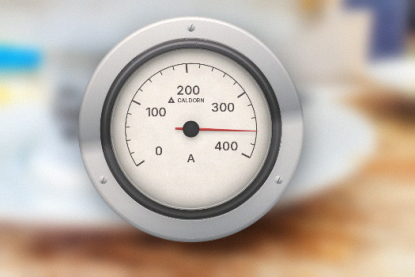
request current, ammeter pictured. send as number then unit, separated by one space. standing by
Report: 360 A
